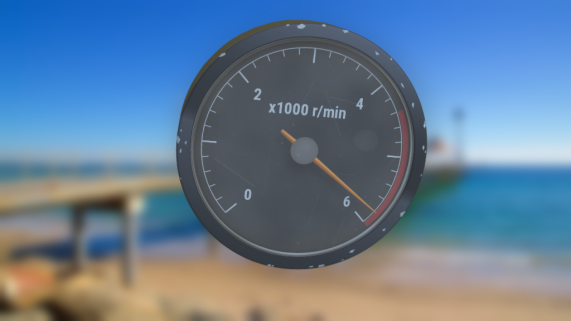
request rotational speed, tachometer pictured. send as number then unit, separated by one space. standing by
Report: 5800 rpm
